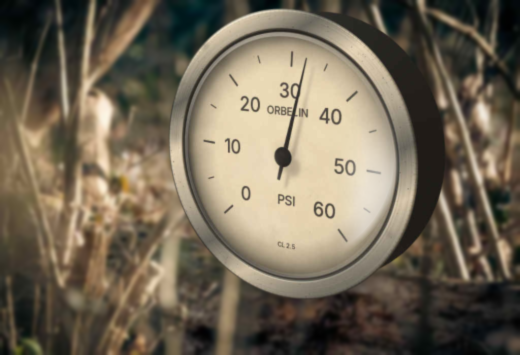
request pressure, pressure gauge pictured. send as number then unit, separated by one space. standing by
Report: 32.5 psi
